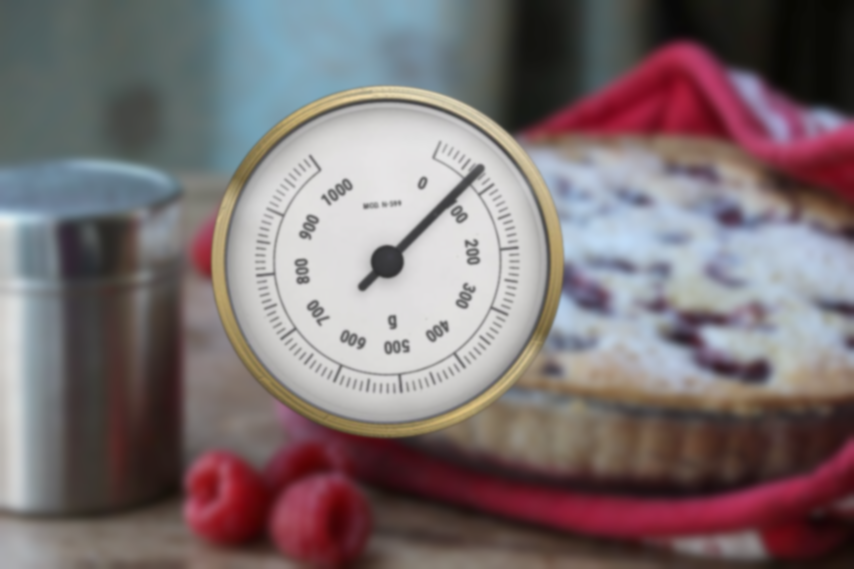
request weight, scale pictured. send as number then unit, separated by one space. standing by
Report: 70 g
